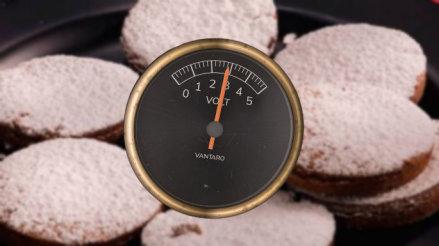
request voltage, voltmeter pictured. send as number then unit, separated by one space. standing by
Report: 2.8 V
